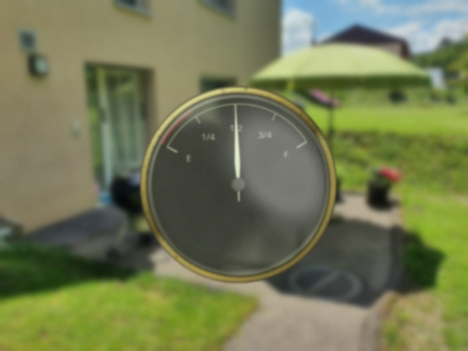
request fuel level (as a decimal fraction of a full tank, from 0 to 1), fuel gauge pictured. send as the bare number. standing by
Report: 0.5
